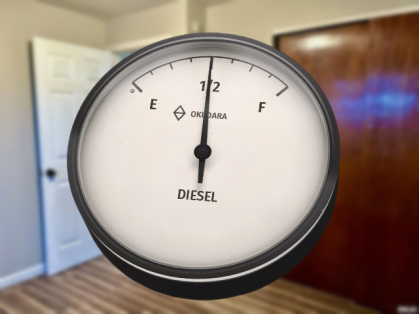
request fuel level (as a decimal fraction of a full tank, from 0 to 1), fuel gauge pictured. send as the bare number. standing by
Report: 0.5
